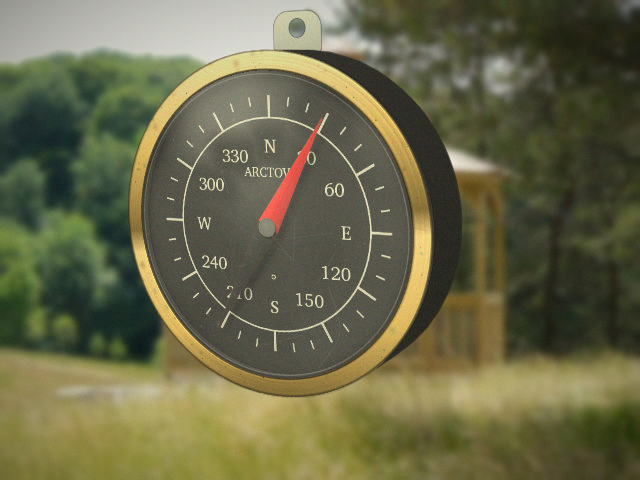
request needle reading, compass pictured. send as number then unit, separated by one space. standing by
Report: 30 °
